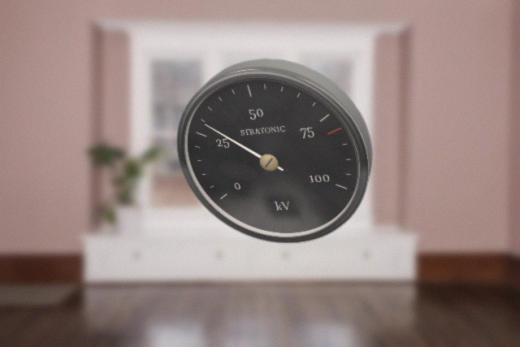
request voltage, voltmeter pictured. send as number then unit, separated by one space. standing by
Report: 30 kV
